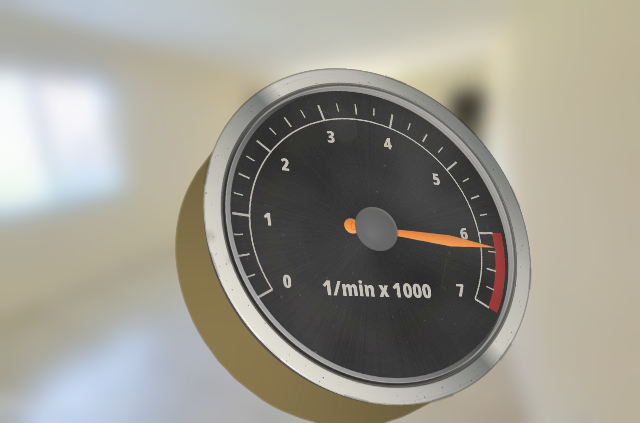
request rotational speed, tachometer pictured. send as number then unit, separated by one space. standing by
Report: 6250 rpm
